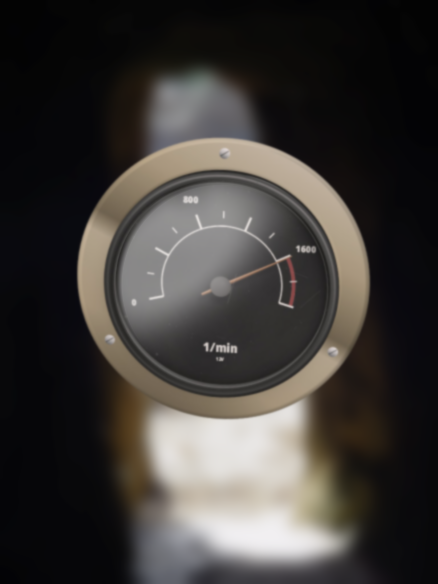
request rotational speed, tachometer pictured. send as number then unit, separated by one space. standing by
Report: 1600 rpm
